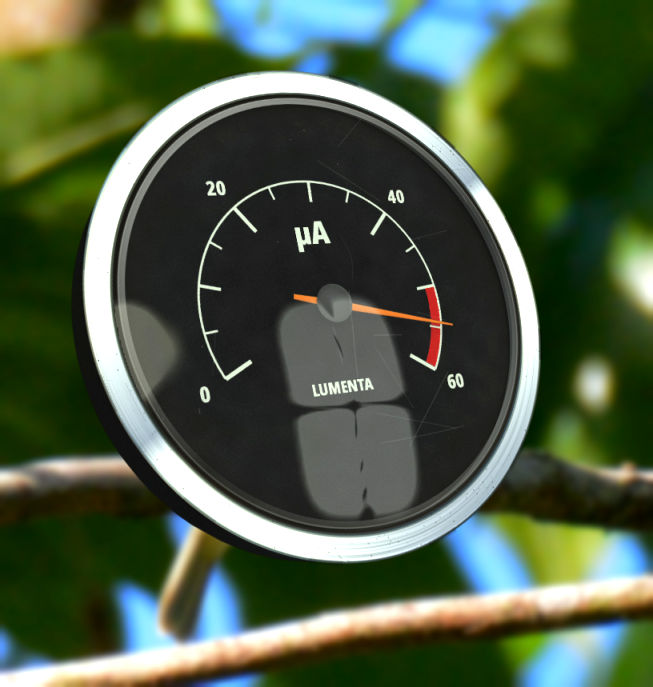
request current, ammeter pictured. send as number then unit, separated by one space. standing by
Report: 55 µA
